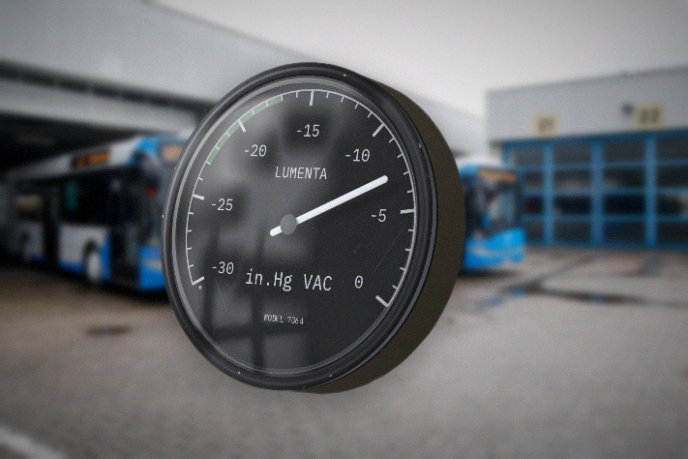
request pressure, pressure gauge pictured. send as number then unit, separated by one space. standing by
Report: -7 inHg
